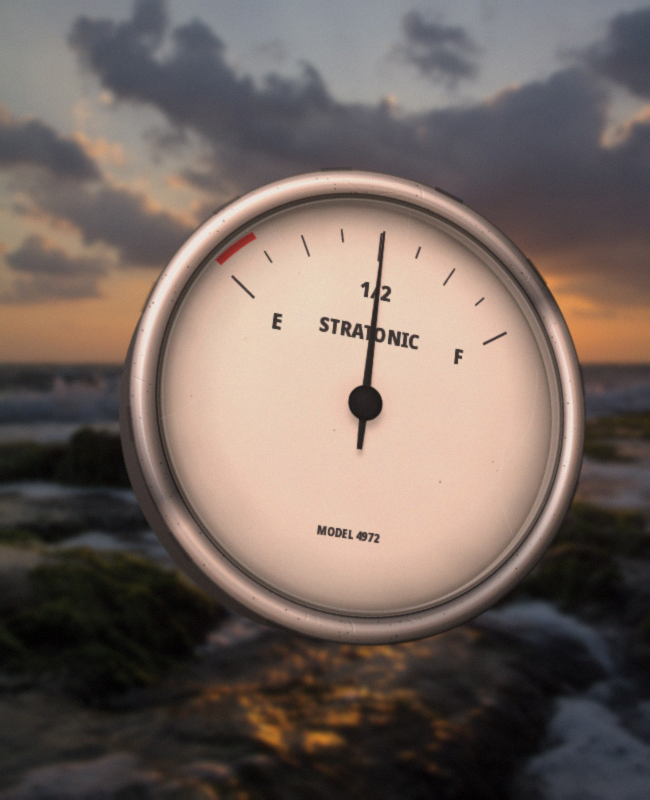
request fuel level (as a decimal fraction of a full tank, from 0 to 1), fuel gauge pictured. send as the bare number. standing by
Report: 0.5
